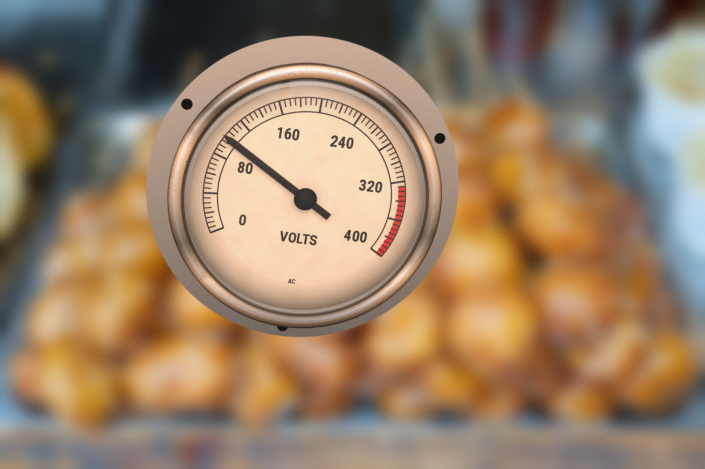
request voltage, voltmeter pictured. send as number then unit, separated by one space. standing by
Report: 100 V
